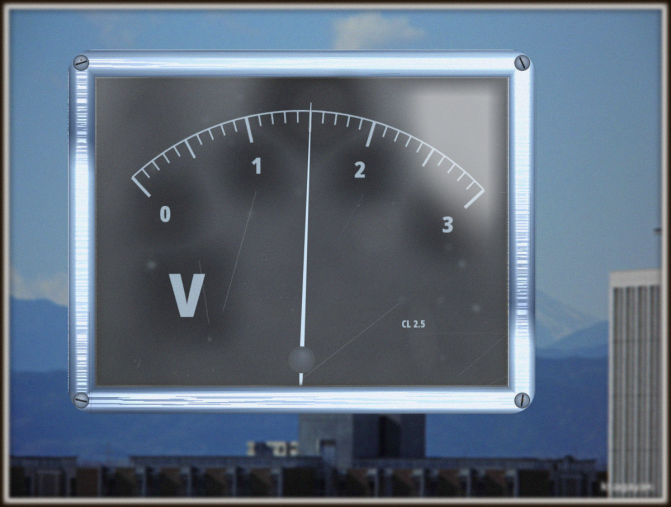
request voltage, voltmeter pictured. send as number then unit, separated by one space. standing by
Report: 1.5 V
